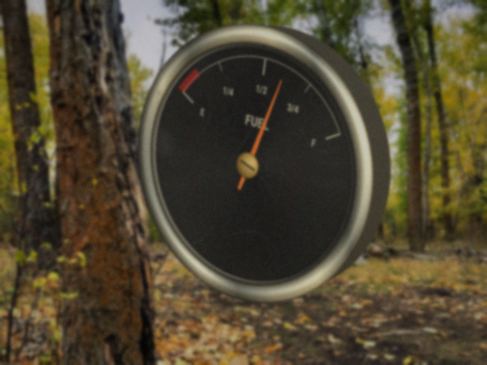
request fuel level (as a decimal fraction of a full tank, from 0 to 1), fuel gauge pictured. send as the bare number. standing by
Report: 0.625
